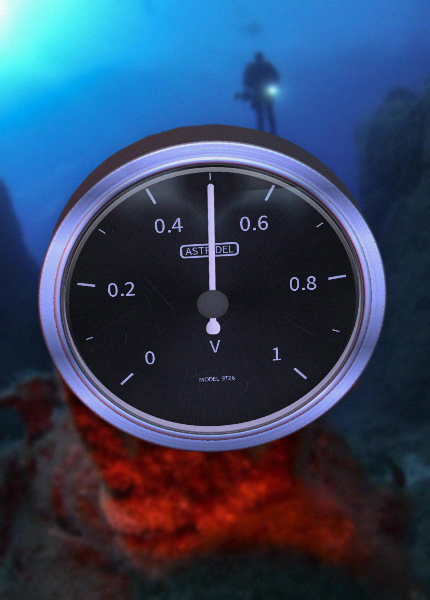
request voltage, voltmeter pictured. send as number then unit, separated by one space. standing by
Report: 0.5 V
